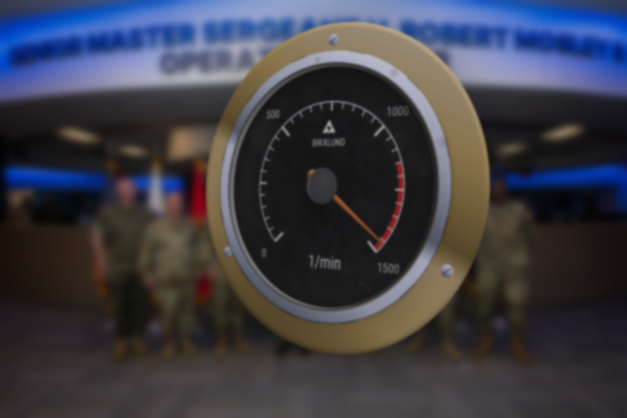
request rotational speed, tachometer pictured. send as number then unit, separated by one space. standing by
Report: 1450 rpm
